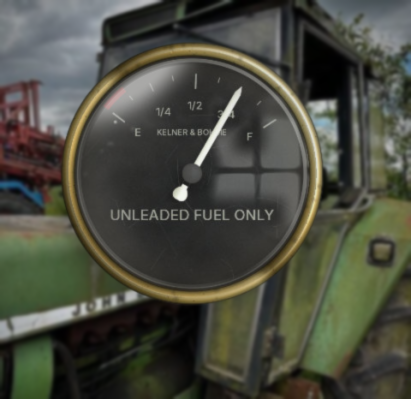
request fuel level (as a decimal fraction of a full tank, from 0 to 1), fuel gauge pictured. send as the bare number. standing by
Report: 0.75
